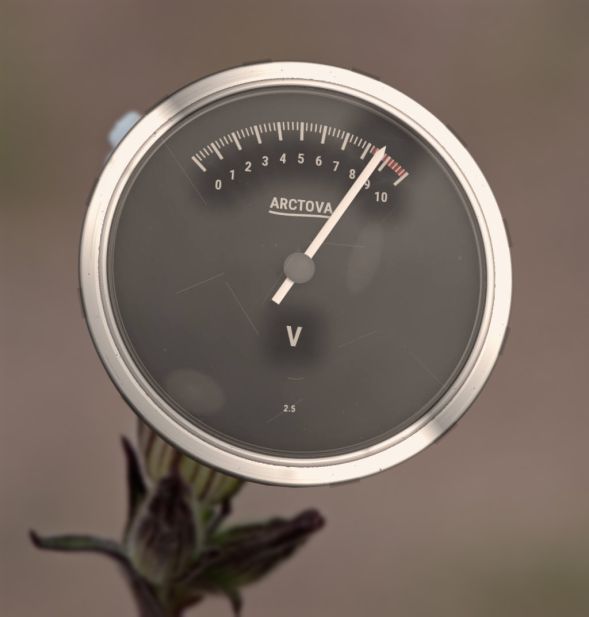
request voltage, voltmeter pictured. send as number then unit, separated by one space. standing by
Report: 8.6 V
